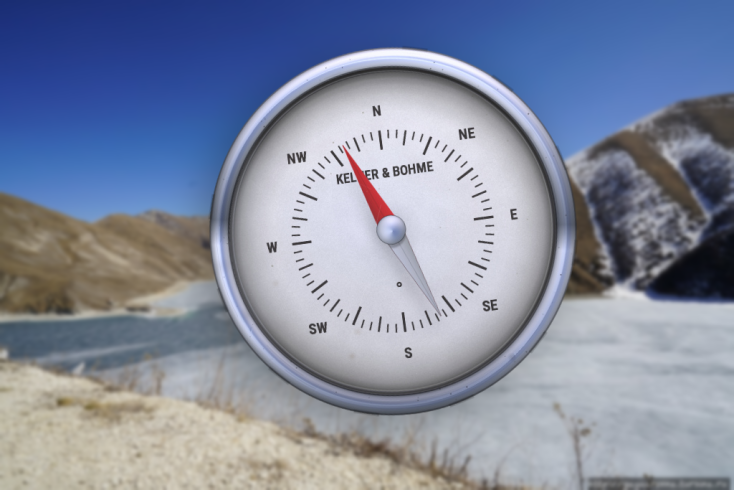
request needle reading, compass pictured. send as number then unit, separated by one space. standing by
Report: 337.5 °
